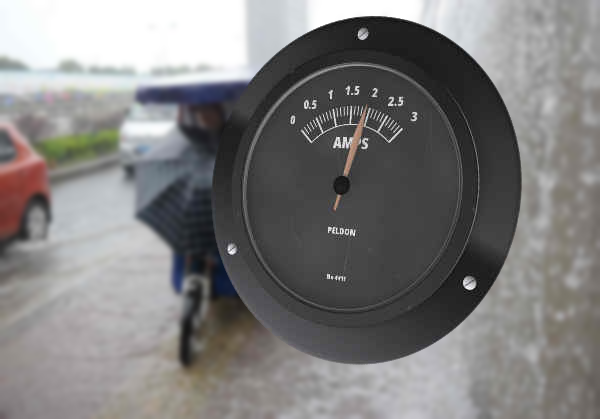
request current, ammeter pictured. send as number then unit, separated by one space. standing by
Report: 2 A
